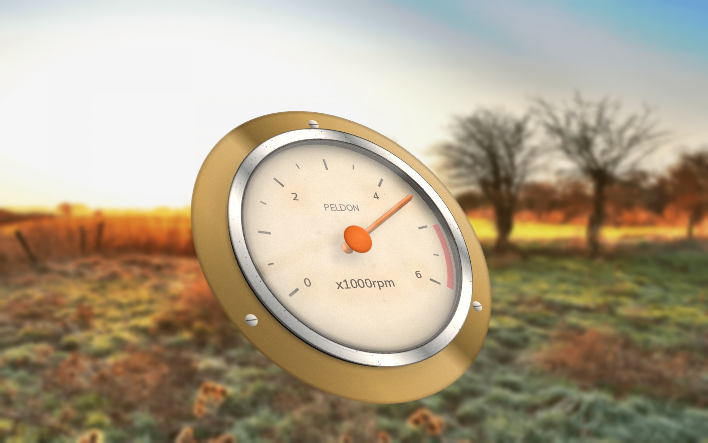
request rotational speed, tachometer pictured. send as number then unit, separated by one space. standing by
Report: 4500 rpm
